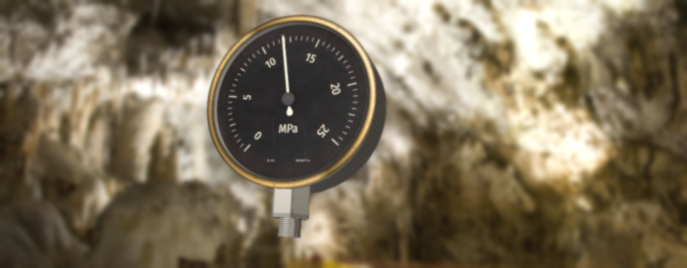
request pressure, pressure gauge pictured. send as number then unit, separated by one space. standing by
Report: 12 MPa
